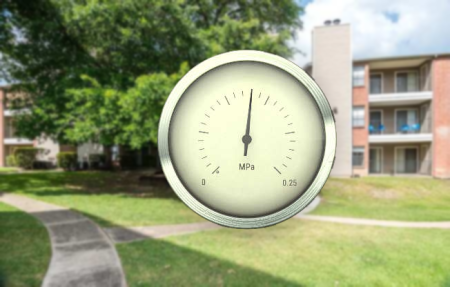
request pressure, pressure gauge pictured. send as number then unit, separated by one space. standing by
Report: 0.13 MPa
